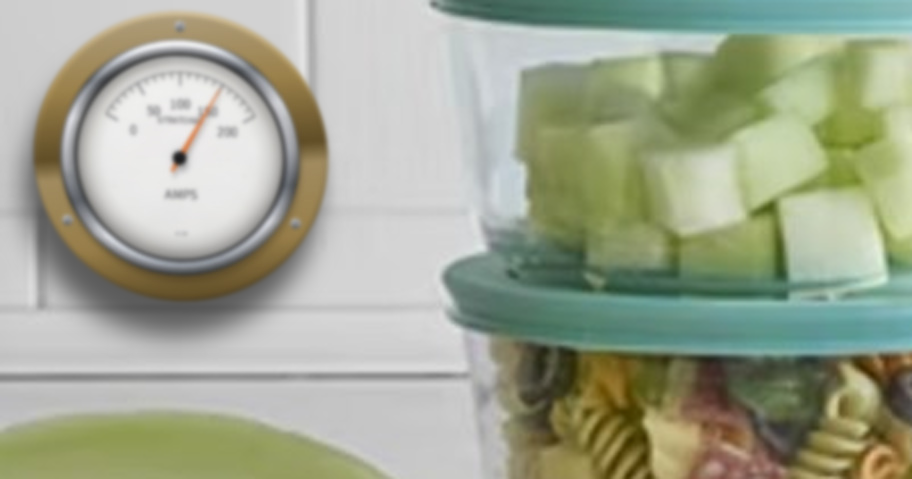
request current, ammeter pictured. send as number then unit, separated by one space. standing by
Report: 150 A
